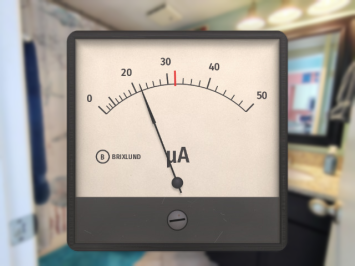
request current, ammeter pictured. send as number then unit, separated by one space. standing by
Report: 22 µA
